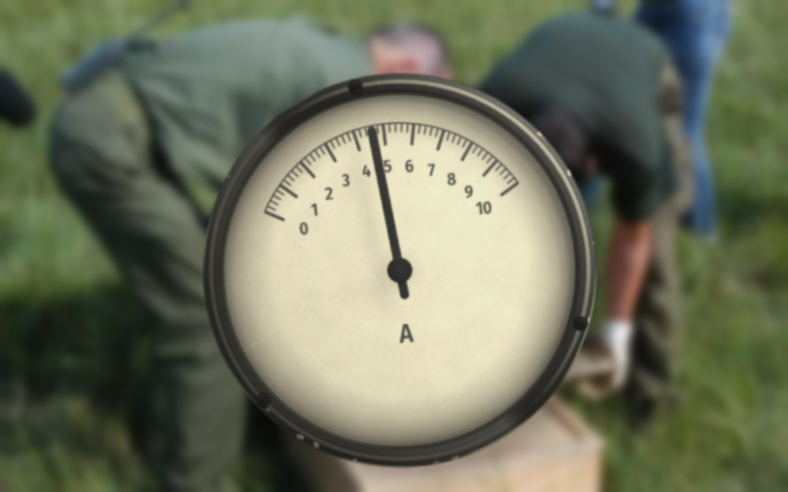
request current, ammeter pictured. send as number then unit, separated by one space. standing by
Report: 4.6 A
